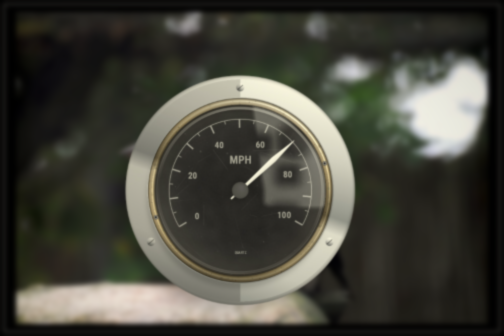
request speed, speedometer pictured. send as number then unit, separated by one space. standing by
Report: 70 mph
